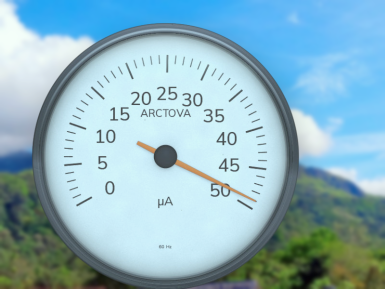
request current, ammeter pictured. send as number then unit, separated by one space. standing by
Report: 49 µA
